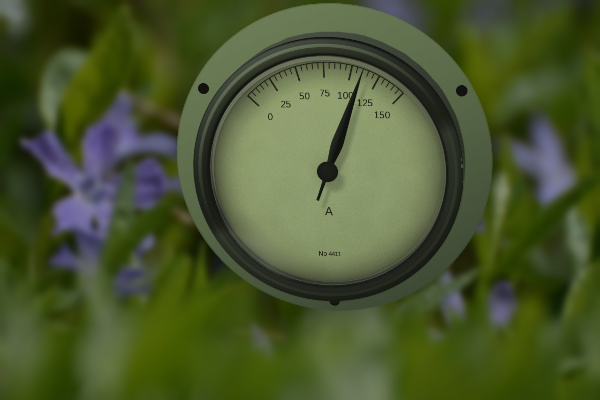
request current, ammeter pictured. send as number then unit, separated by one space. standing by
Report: 110 A
